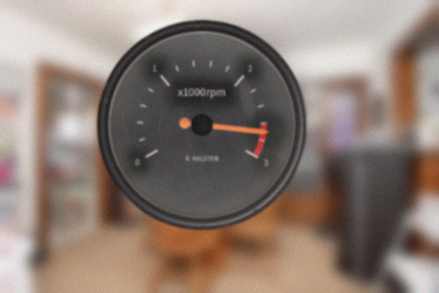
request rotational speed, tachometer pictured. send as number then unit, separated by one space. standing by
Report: 2700 rpm
